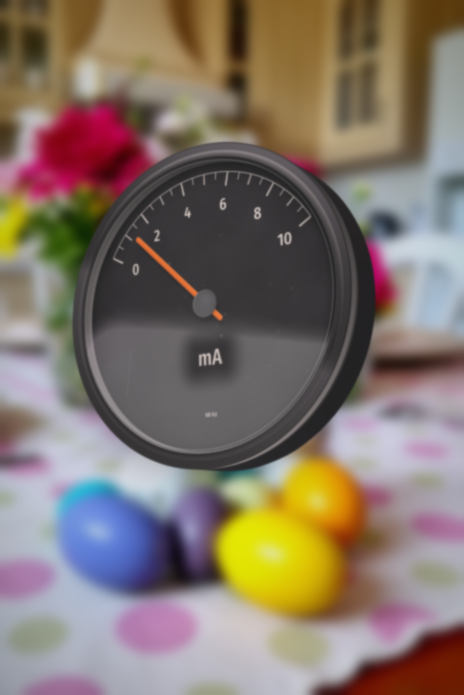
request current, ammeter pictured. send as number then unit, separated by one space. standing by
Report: 1.25 mA
